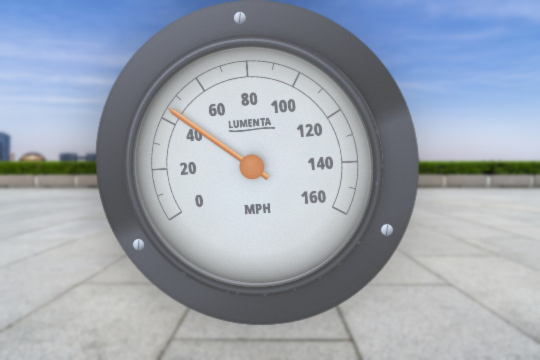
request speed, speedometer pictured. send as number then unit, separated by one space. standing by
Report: 45 mph
